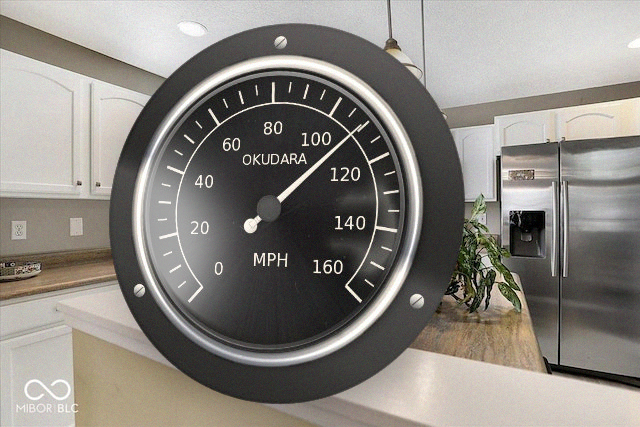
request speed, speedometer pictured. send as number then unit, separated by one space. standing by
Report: 110 mph
